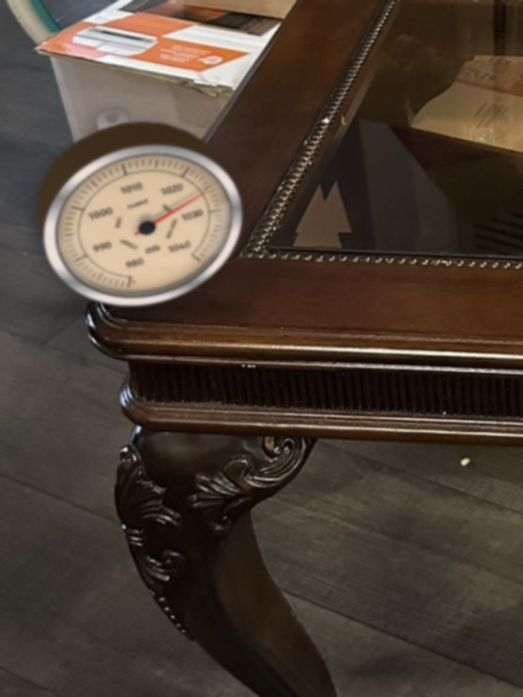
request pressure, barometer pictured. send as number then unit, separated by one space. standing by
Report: 1025 mbar
